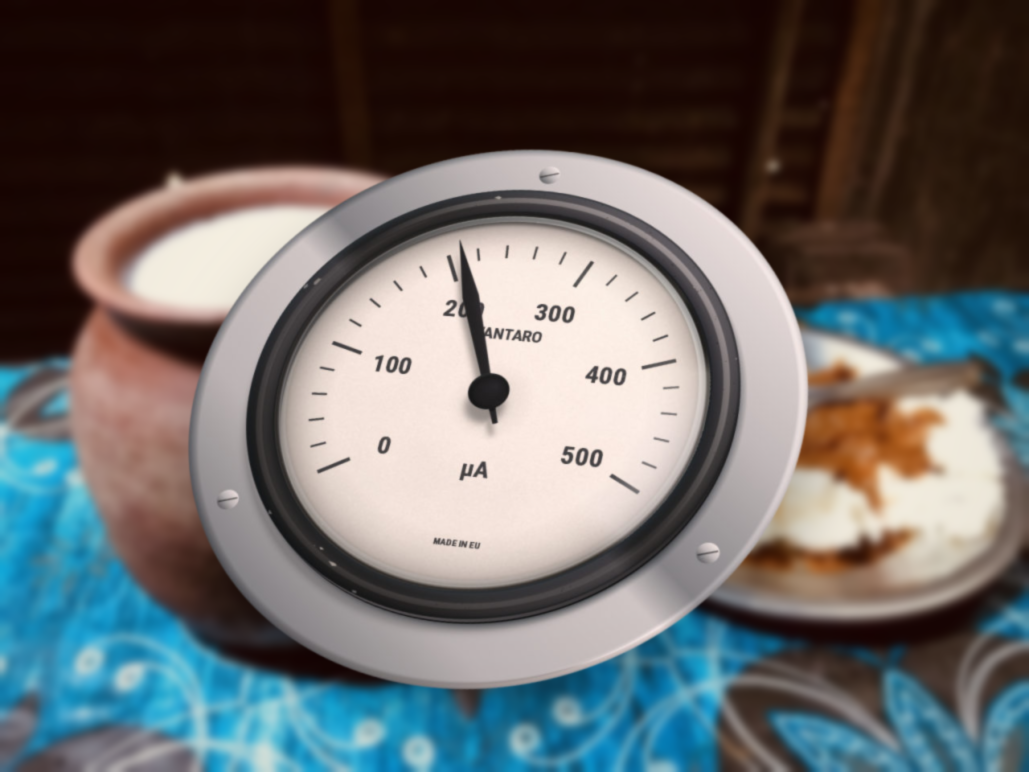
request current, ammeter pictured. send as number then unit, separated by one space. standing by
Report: 210 µA
